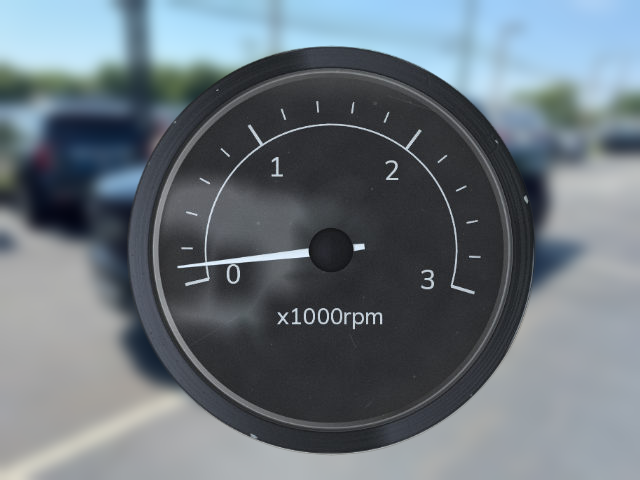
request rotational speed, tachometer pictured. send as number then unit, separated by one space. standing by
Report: 100 rpm
